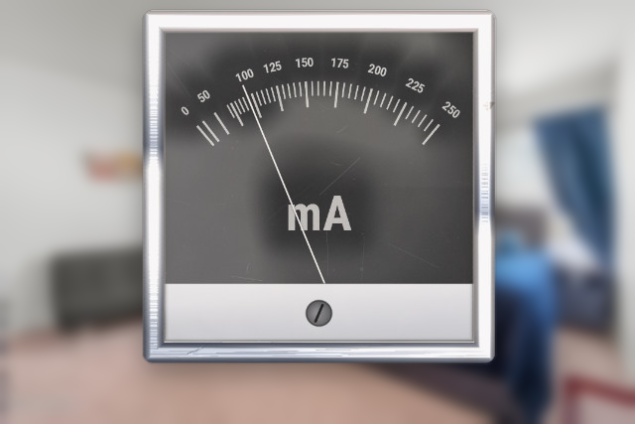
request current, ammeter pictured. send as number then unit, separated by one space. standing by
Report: 95 mA
